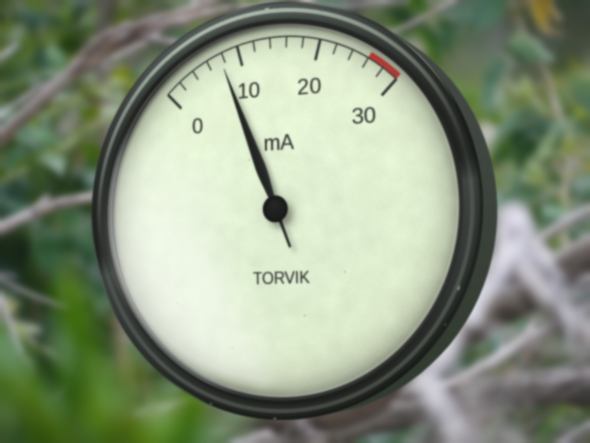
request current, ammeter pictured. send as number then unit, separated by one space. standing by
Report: 8 mA
